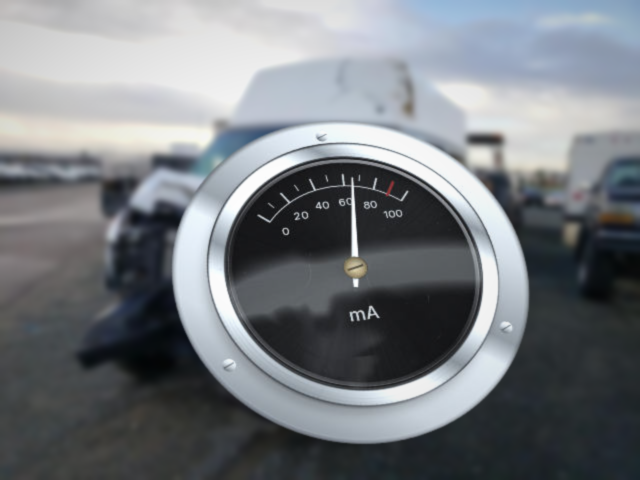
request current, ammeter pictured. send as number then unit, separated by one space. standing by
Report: 65 mA
